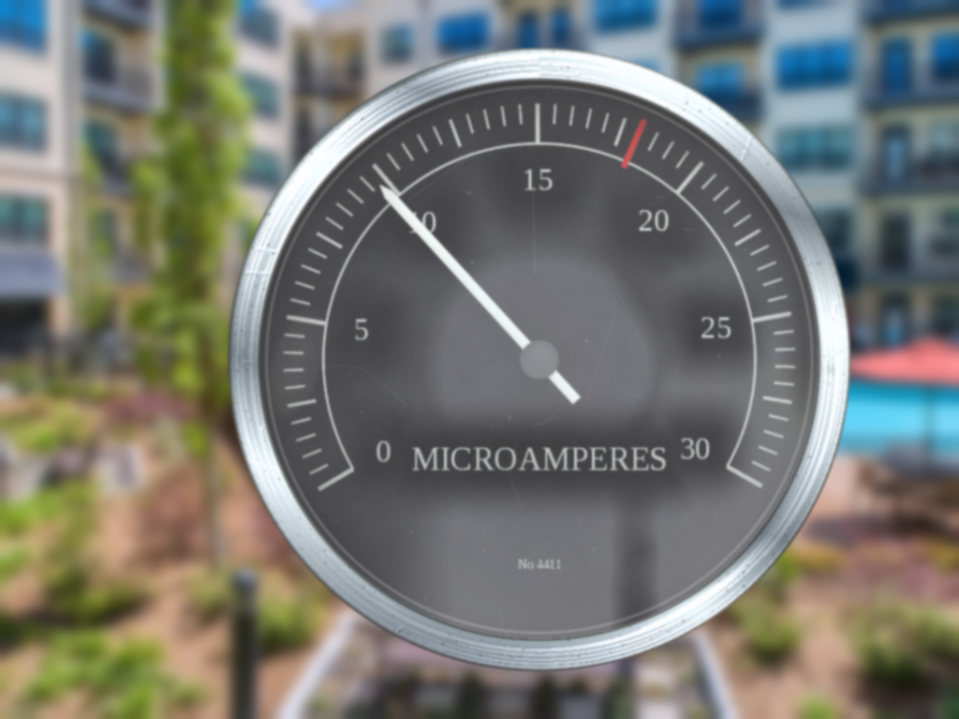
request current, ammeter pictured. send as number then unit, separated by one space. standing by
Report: 9.75 µA
